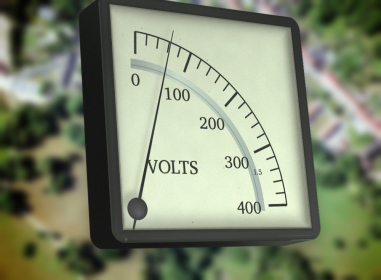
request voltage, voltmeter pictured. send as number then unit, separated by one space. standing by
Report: 60 V
